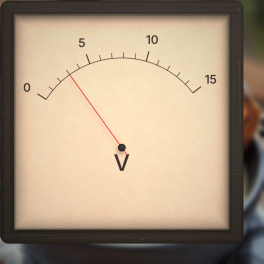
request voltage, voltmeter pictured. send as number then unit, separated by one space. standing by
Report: 3 V
